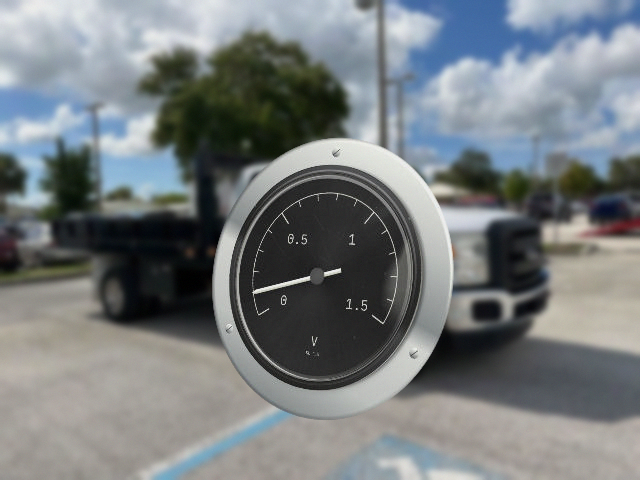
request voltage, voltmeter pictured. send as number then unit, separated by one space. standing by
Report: 0.1 V
